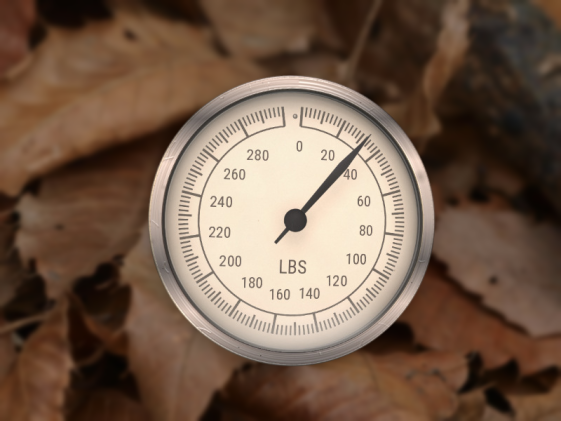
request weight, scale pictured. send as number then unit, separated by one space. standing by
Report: 32 lb
